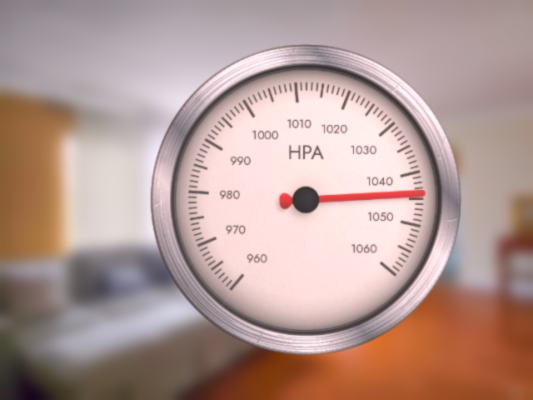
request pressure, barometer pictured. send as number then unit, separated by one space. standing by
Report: 1044 hPa
